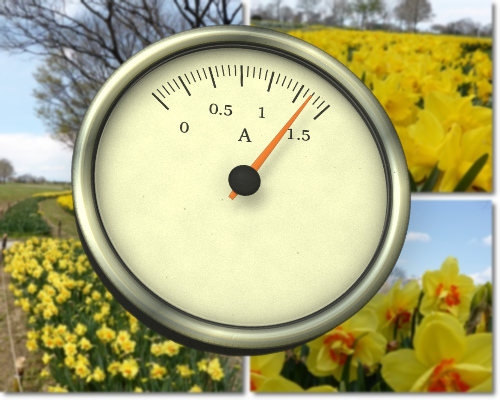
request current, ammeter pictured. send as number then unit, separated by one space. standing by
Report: 1.35 A
